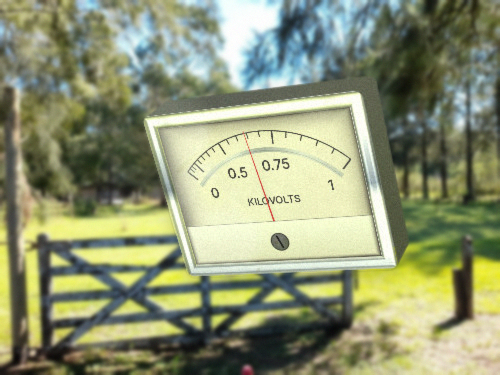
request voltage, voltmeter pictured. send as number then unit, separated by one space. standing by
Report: 0.65 kV
